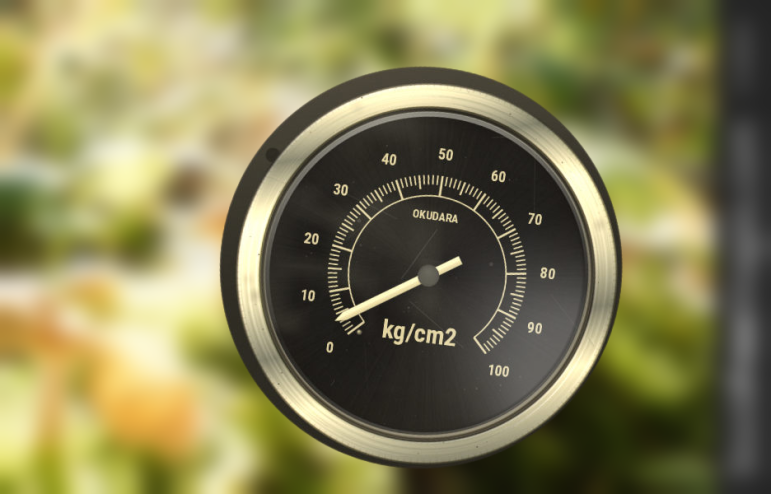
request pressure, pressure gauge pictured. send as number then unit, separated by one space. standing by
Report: 4 kg/cm²
